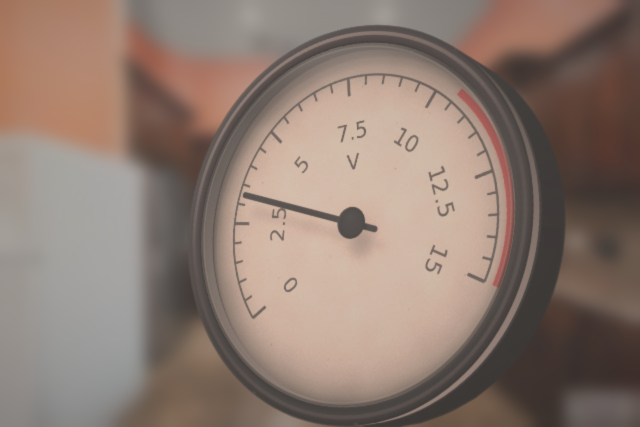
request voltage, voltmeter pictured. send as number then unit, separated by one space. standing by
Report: 3.25 V
